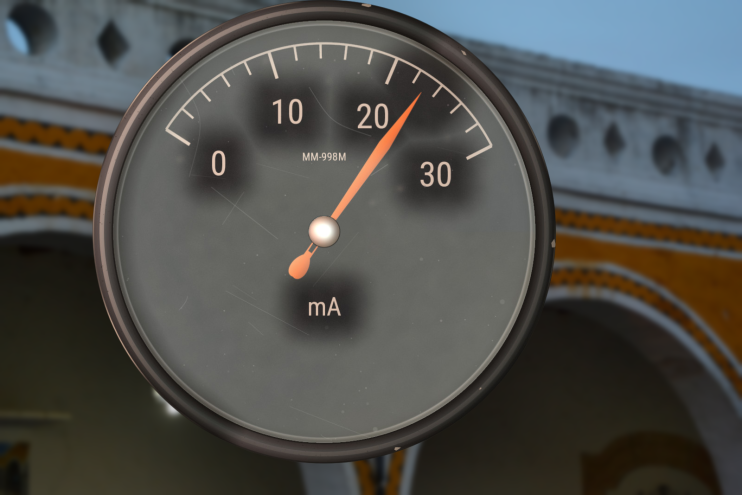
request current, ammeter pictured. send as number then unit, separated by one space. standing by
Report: 23 mA
